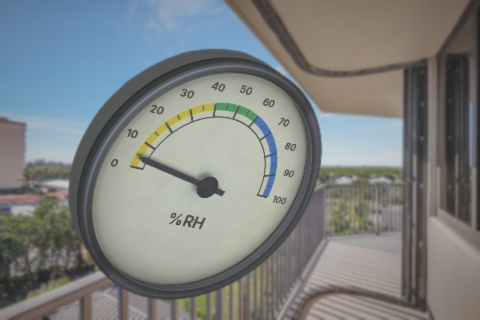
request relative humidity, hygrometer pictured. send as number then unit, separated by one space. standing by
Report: 5 %
